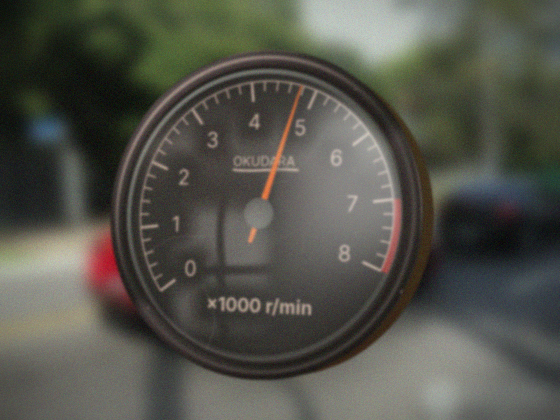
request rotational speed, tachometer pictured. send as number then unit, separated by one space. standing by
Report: 4800 rpm
